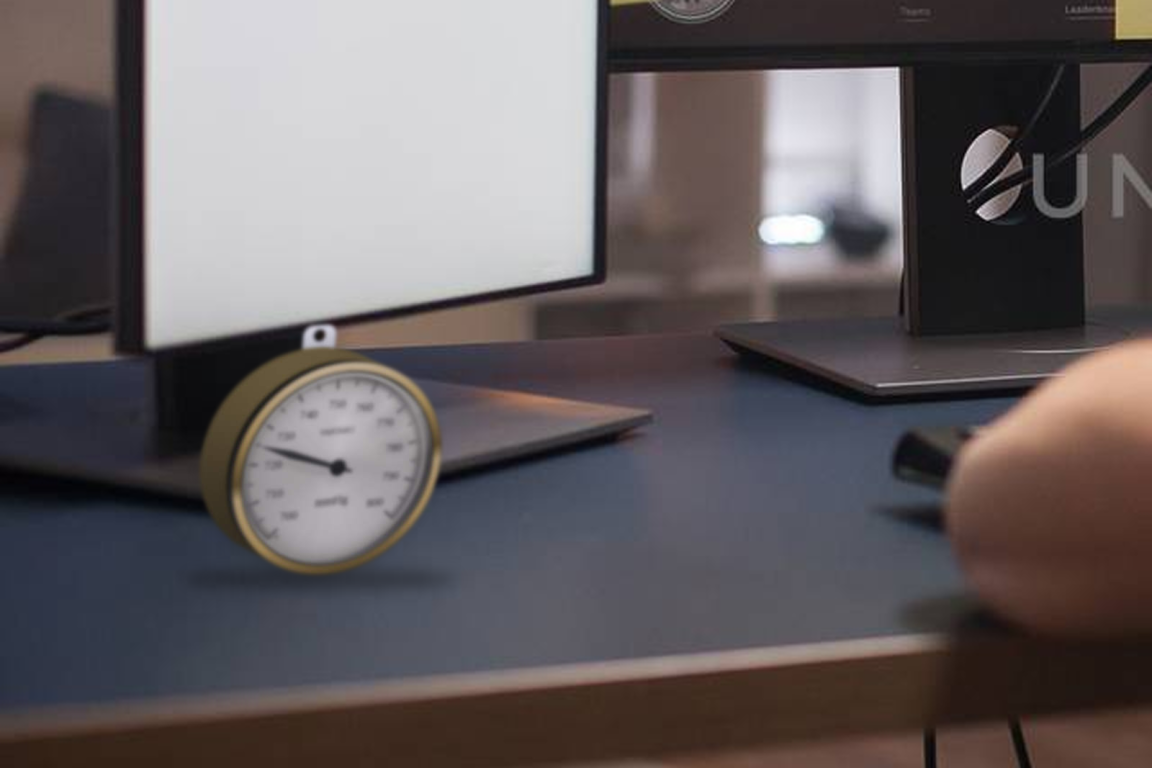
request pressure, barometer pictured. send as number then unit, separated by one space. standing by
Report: 725 mmHg
